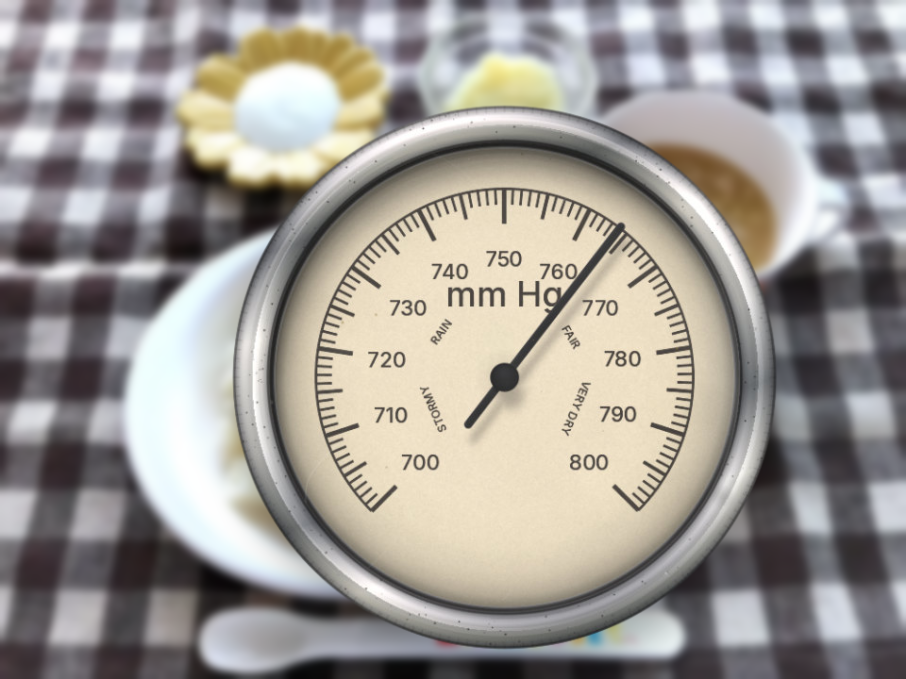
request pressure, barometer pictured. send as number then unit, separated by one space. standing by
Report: 764 mmHg
